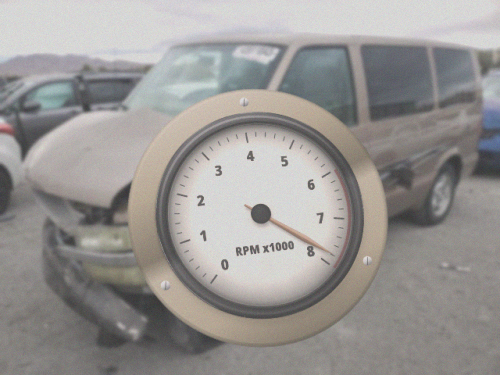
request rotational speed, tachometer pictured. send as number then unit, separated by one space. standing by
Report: 7800 rpm
